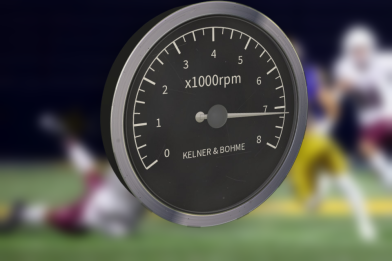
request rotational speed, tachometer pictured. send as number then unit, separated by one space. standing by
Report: 7125 rpm
